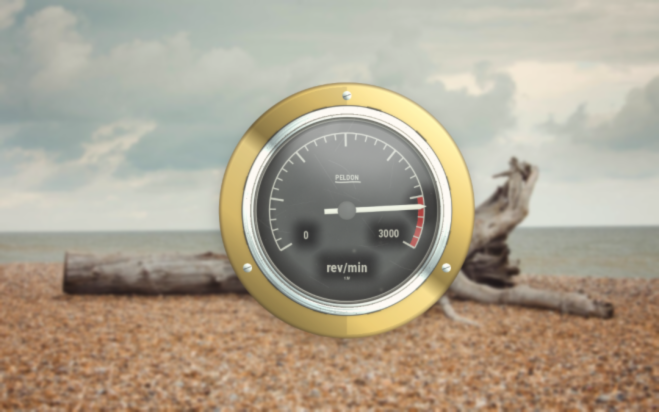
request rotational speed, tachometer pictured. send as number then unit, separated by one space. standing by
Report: 2600 rpm
